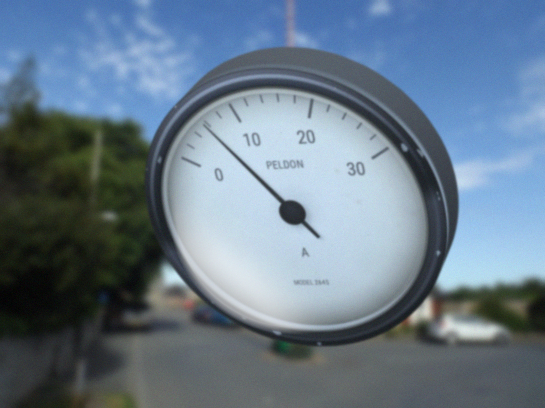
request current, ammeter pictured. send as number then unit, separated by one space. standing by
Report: 6 A
